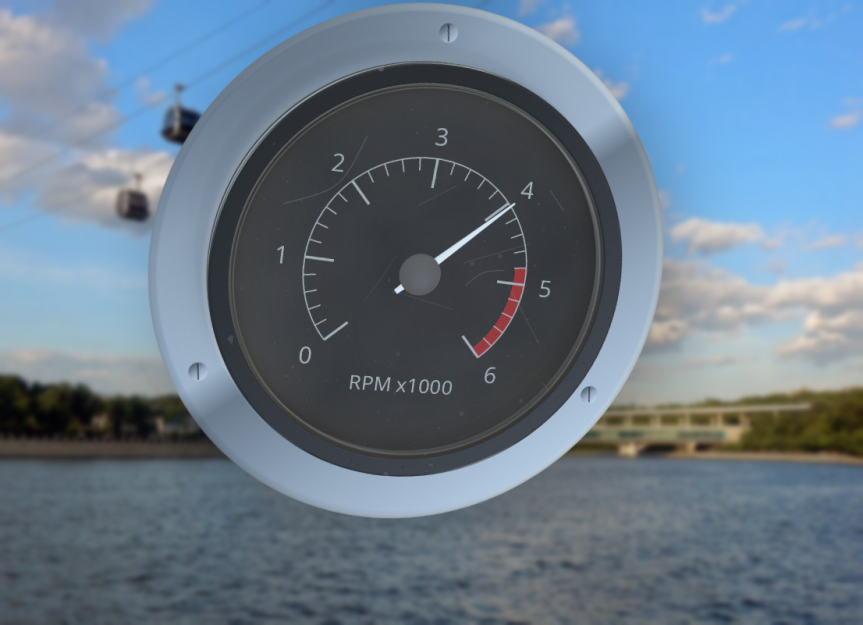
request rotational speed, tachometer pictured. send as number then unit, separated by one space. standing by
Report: 4000 rpm
